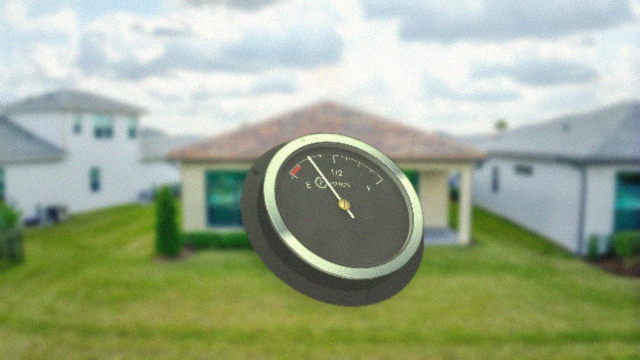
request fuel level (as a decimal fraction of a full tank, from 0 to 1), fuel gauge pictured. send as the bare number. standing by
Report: 0.25
